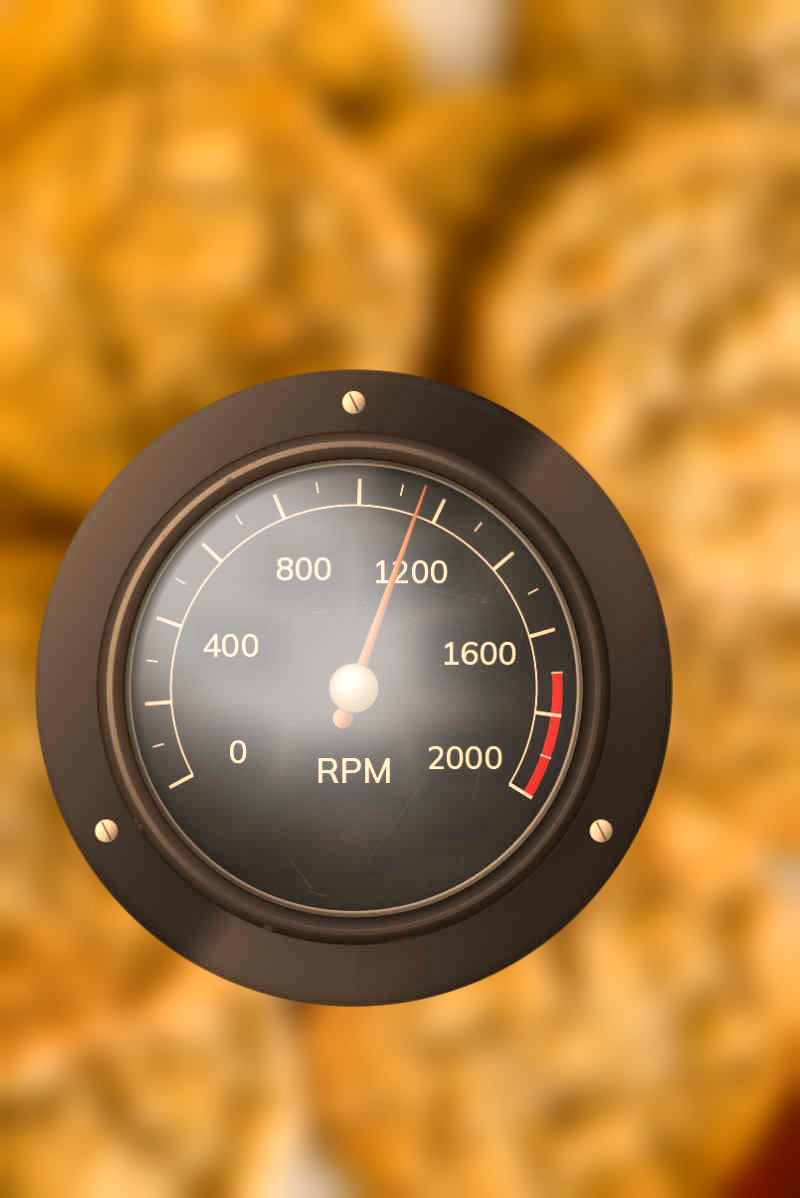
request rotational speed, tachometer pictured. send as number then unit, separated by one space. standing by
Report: 1150 rpm
